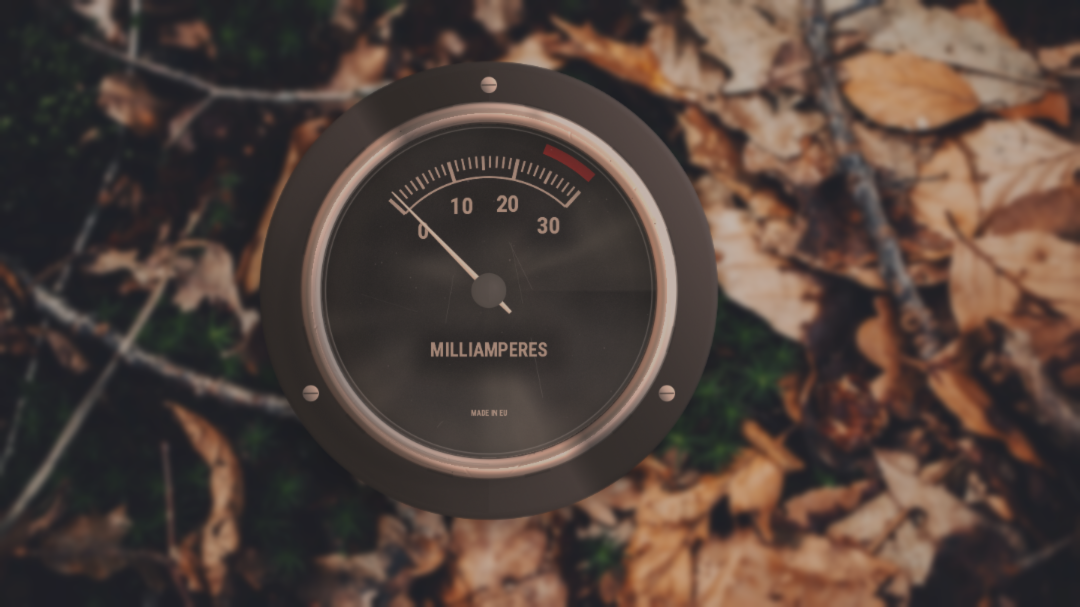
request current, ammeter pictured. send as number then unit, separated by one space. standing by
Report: 1 mA
